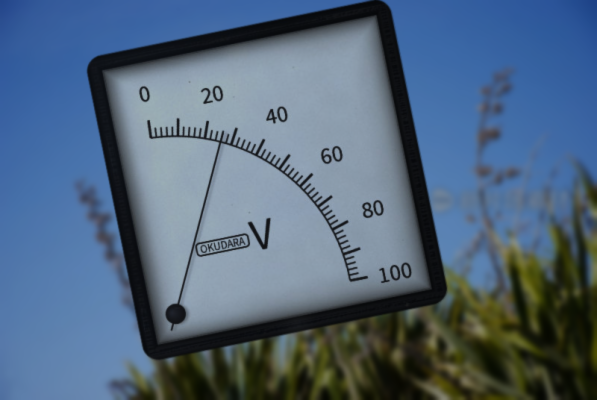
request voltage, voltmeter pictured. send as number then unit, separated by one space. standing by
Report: 26 V
